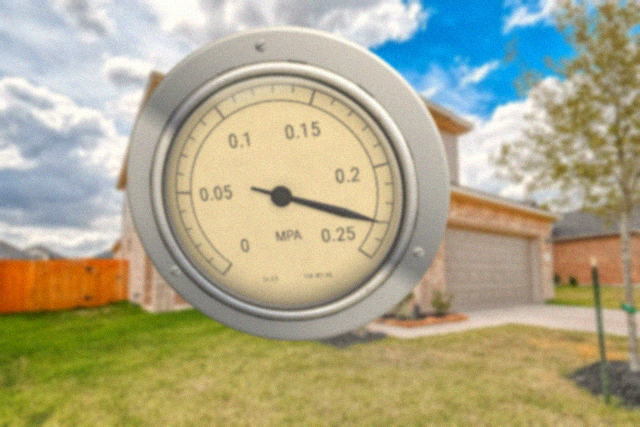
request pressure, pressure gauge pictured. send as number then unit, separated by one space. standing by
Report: 0.23 MPa
